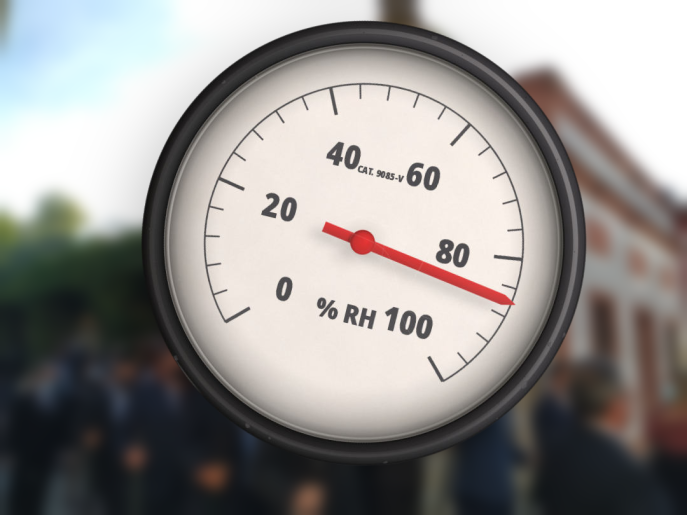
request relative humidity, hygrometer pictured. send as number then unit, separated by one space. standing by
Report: 86 %
